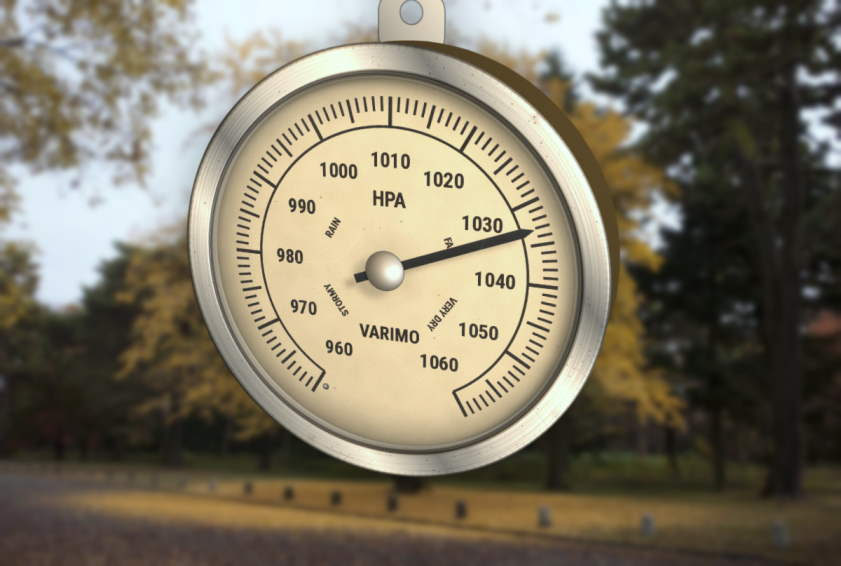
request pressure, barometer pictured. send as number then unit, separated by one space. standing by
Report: 1033 hPa
